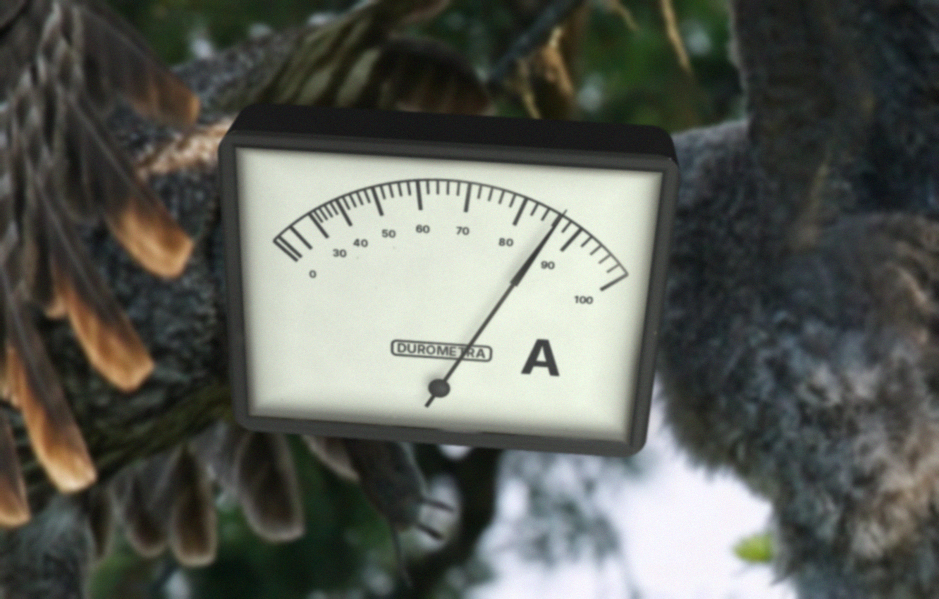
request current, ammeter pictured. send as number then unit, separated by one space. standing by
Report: 86 A
